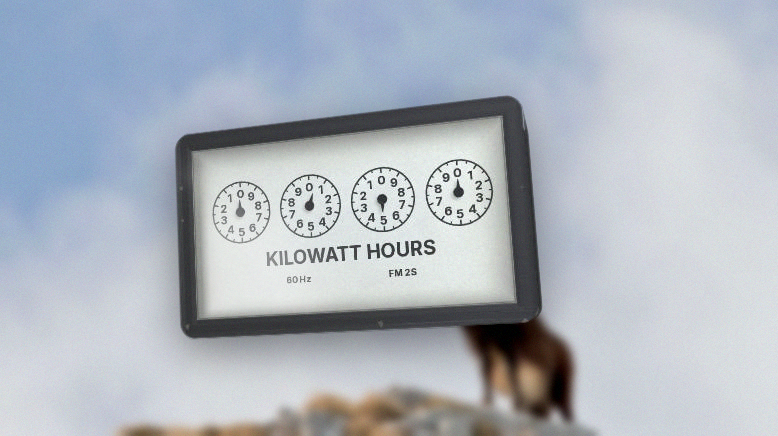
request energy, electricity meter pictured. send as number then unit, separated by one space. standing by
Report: 50 kWh
